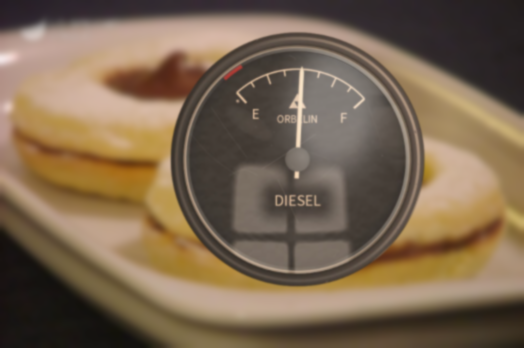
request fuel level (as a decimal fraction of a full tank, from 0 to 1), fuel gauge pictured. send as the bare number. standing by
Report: 0.5
